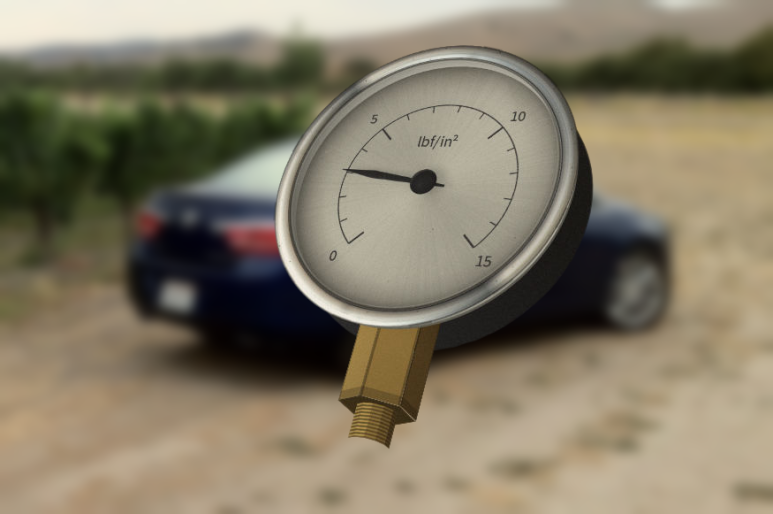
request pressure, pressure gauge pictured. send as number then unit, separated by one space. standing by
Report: 3 psi
